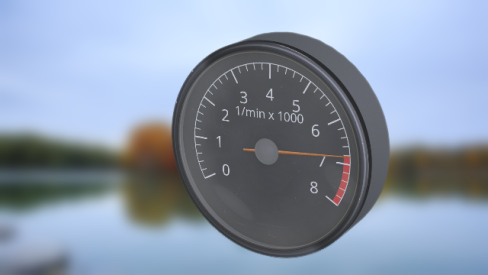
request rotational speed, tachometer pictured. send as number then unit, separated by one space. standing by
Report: 6800 rpm
